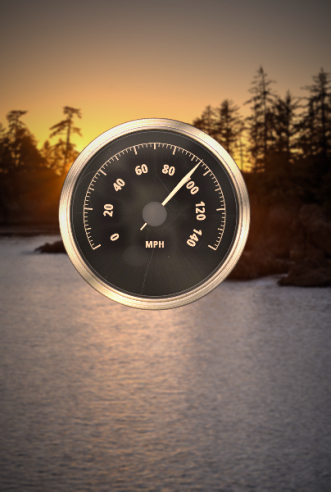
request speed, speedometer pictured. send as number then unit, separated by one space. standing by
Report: 94 mph
